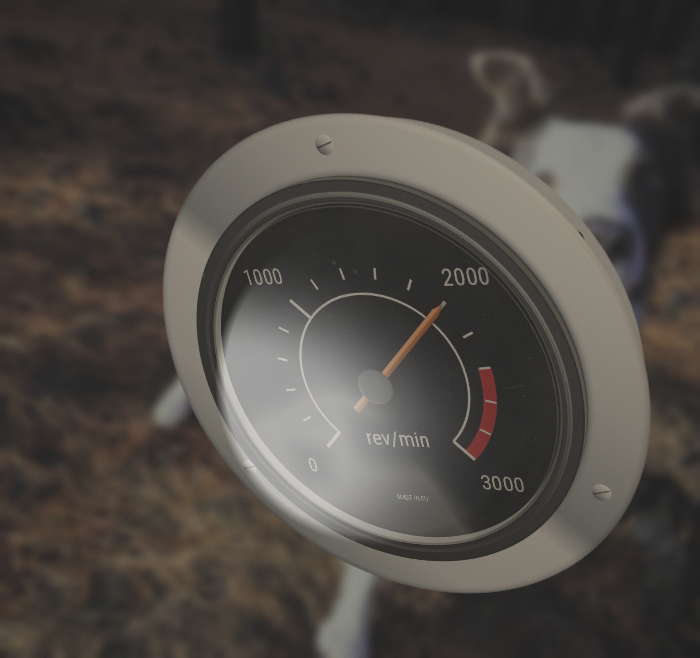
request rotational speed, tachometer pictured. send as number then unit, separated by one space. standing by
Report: 2000 rpm
